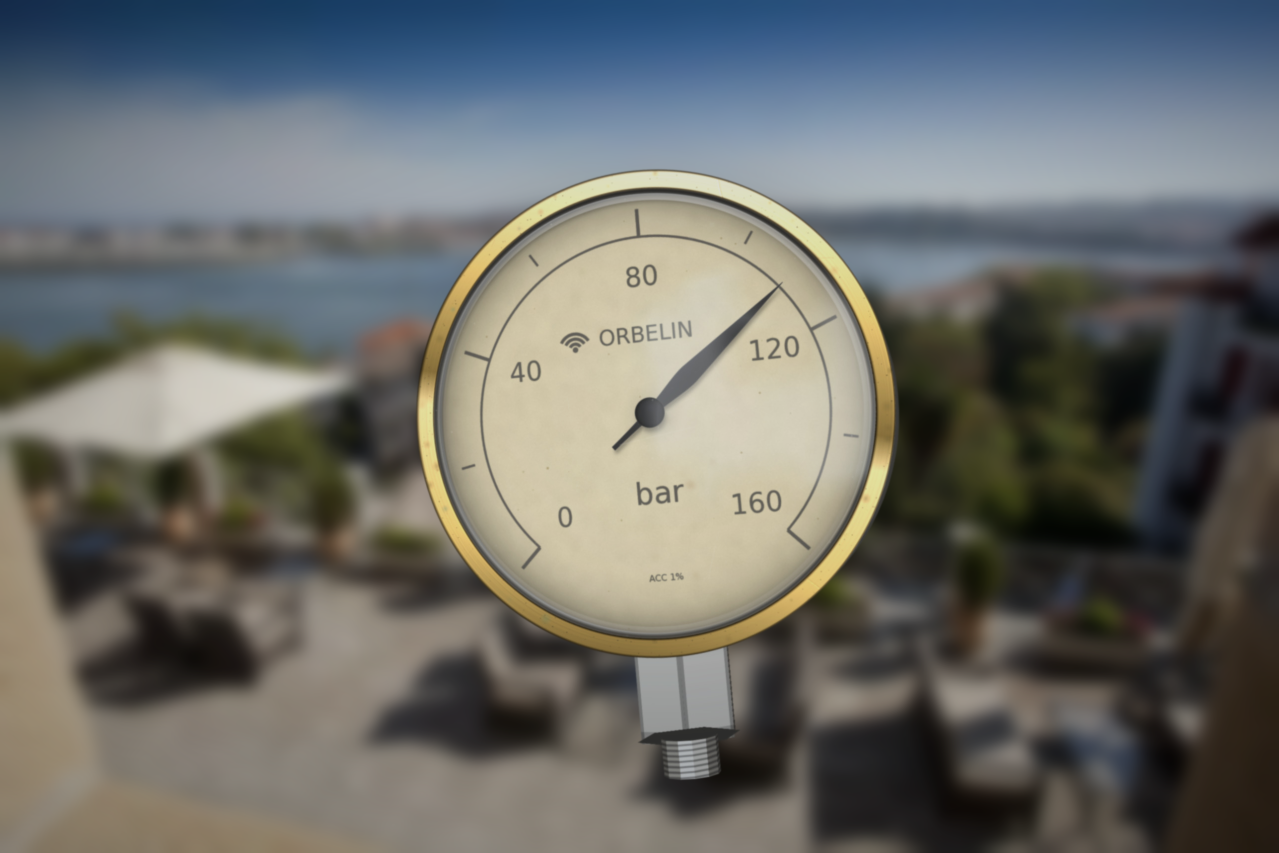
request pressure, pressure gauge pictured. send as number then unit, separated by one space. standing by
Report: 110 bar
